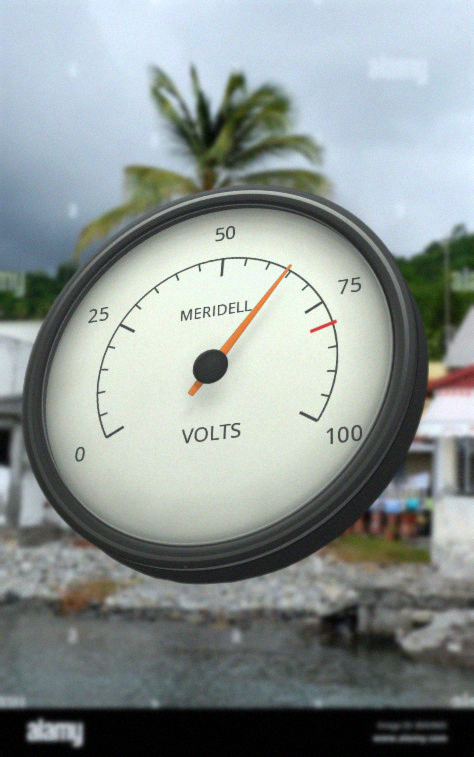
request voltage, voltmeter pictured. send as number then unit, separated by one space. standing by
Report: 65 V
